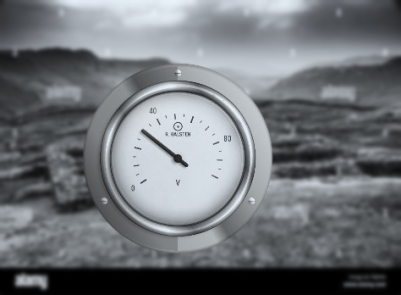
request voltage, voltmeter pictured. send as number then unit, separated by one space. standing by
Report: 30 V
